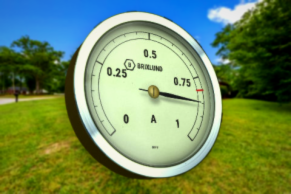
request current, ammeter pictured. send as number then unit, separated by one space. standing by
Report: 0.85 A
